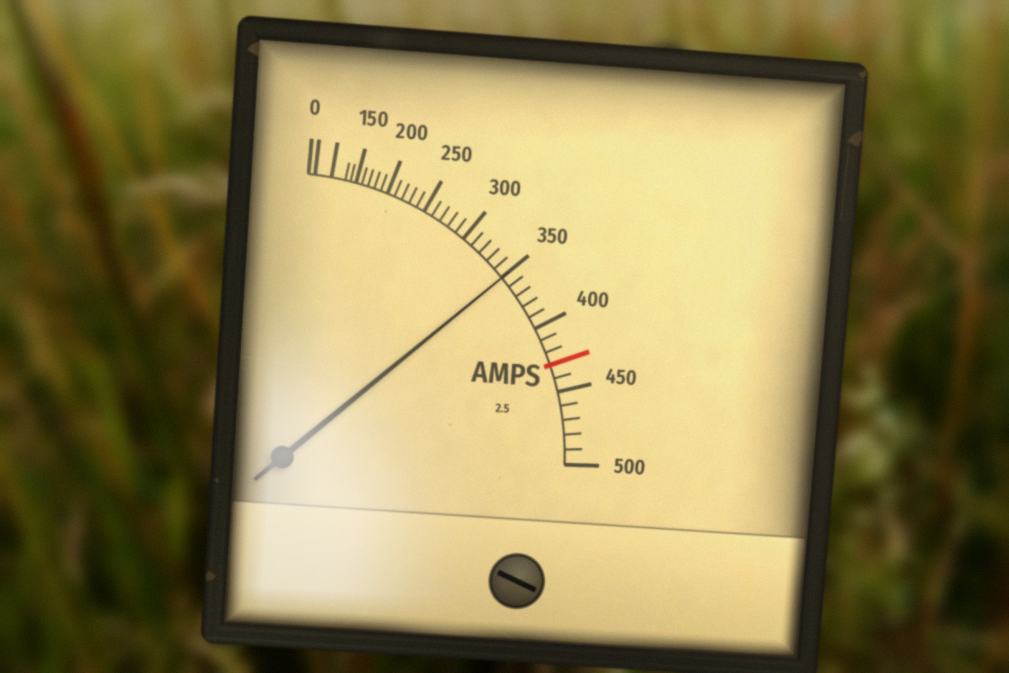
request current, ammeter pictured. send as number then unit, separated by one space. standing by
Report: 350 A
